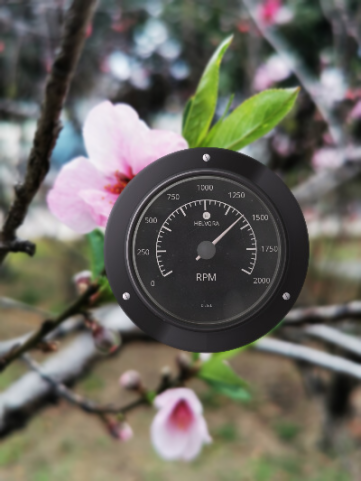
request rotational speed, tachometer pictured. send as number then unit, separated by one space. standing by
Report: 1400 rpm
